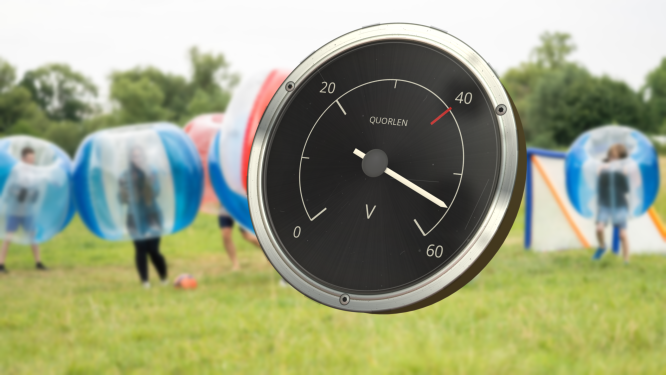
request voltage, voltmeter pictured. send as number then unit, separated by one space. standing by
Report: 55 V
